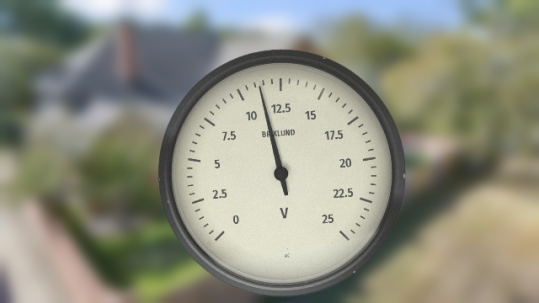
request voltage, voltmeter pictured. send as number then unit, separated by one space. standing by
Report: 11.25 V
